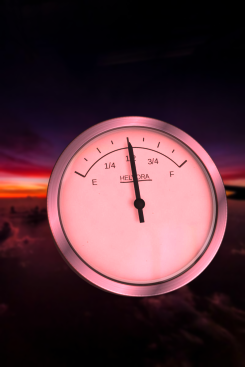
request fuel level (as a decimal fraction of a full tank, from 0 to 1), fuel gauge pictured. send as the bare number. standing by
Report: 0.5
